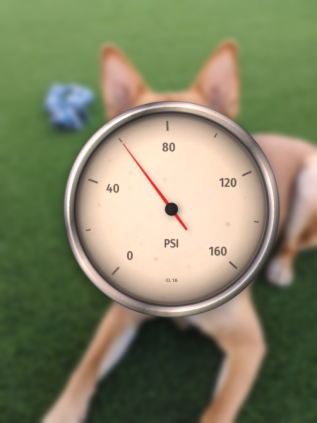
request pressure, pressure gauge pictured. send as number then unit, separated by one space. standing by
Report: 60 psi
